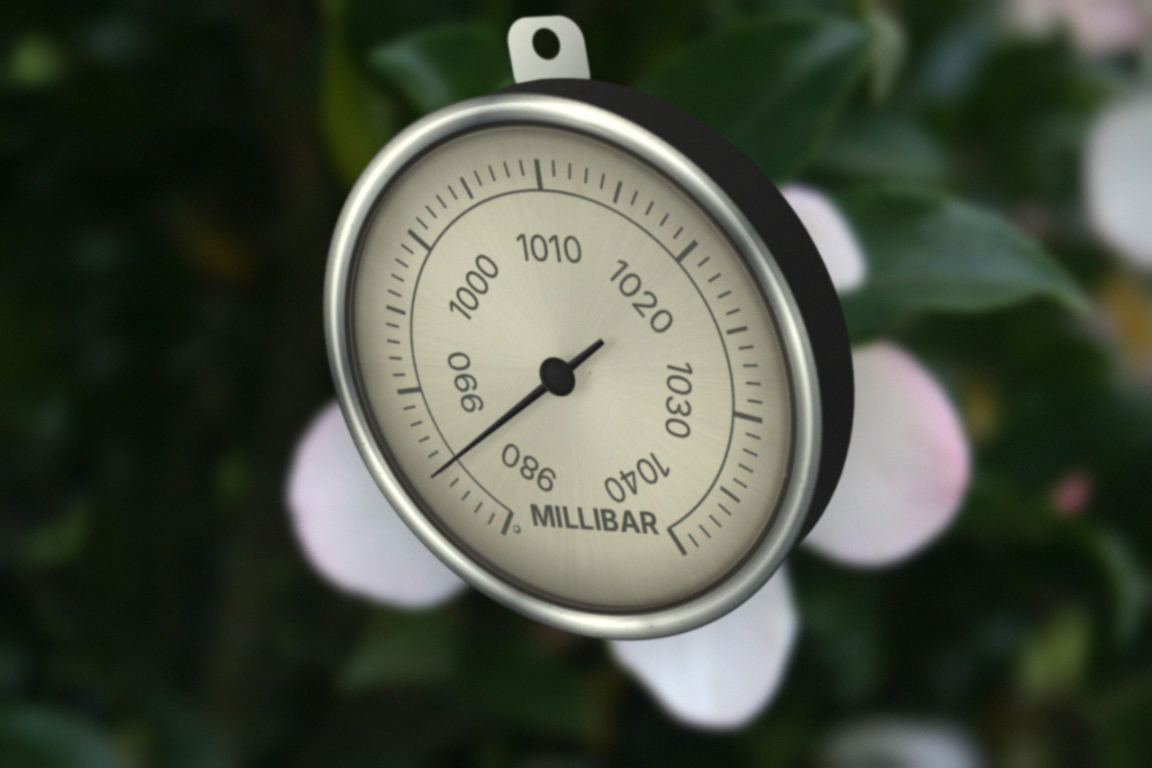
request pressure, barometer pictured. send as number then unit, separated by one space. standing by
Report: 985 mbar
